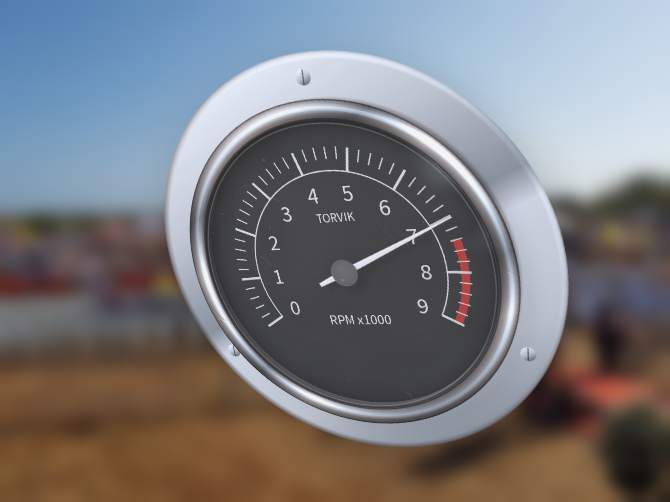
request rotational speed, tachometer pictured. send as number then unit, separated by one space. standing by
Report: 7000 rpm
